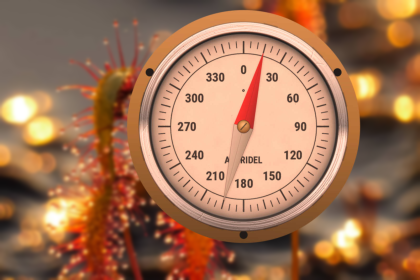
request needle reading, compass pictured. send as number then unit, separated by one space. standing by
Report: 15 °
